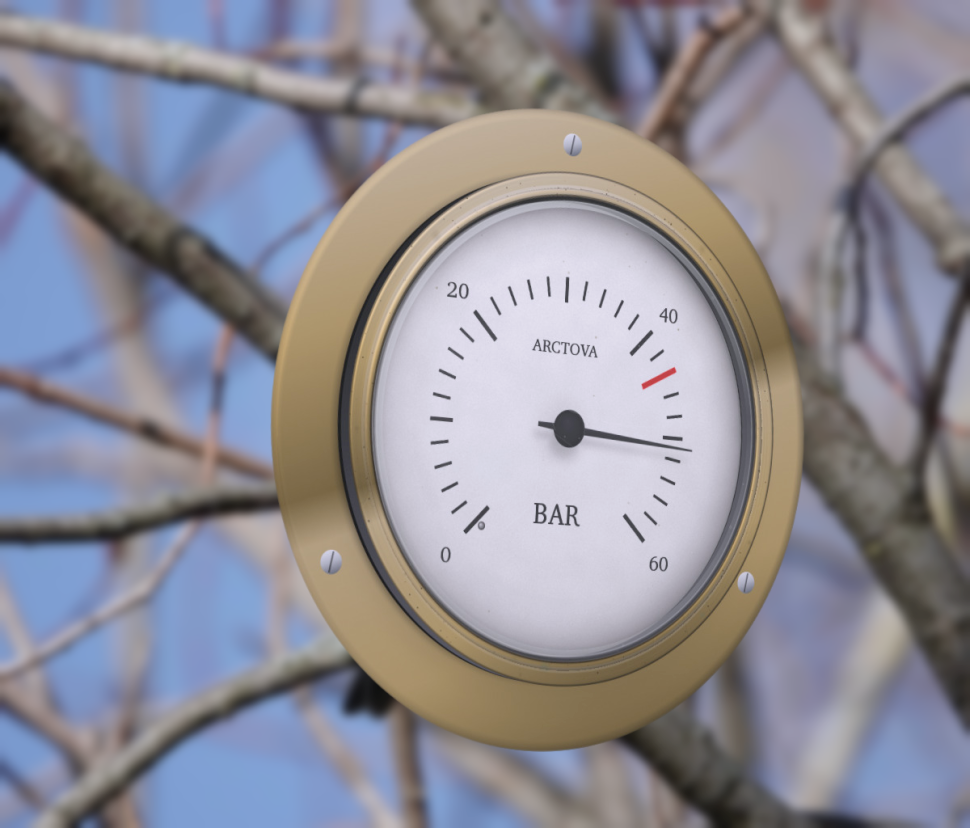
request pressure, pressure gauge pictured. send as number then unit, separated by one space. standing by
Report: 51 bar
